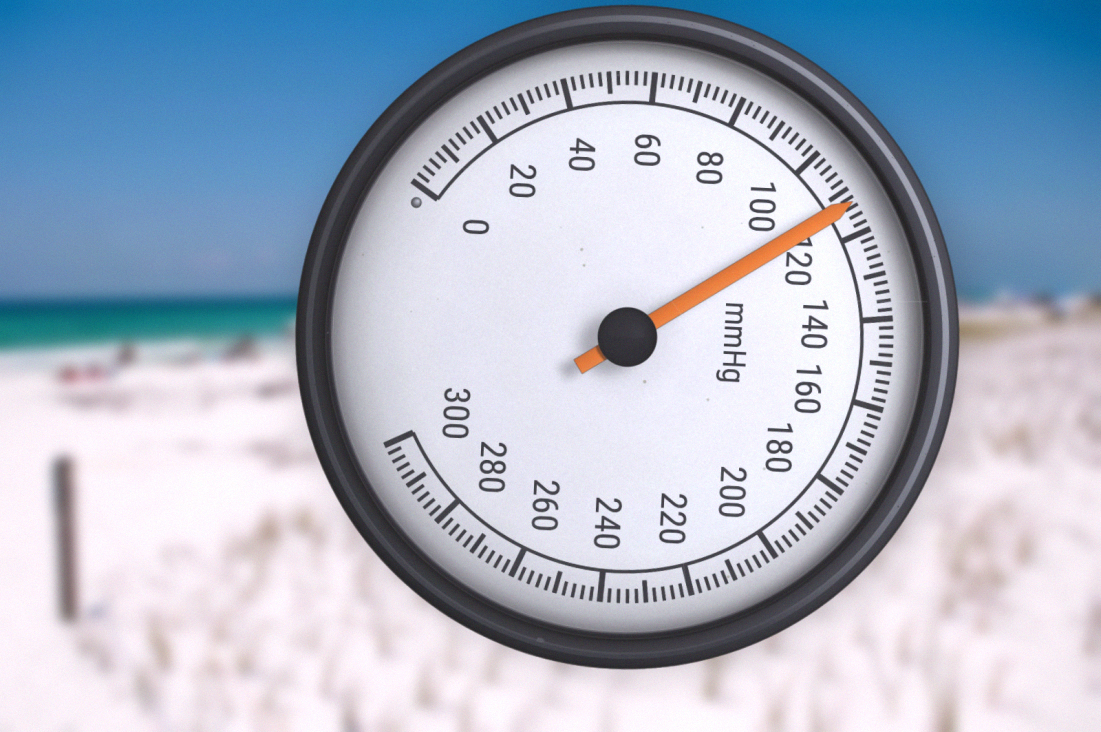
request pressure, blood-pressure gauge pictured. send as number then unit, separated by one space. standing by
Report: 113 mmHg
